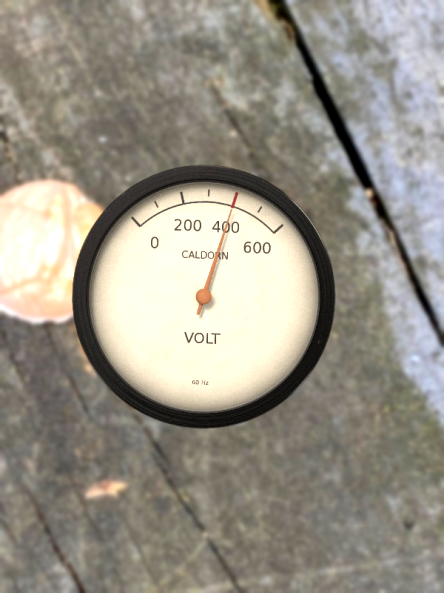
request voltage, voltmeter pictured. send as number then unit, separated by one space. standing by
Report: 400 V
